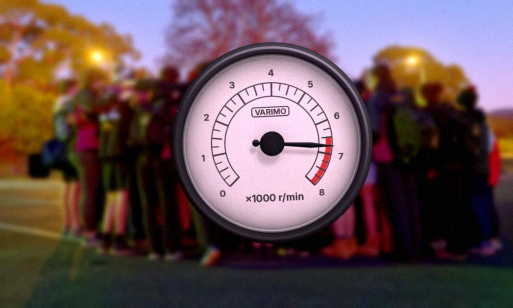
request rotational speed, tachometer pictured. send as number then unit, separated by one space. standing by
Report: 6750 rpm
